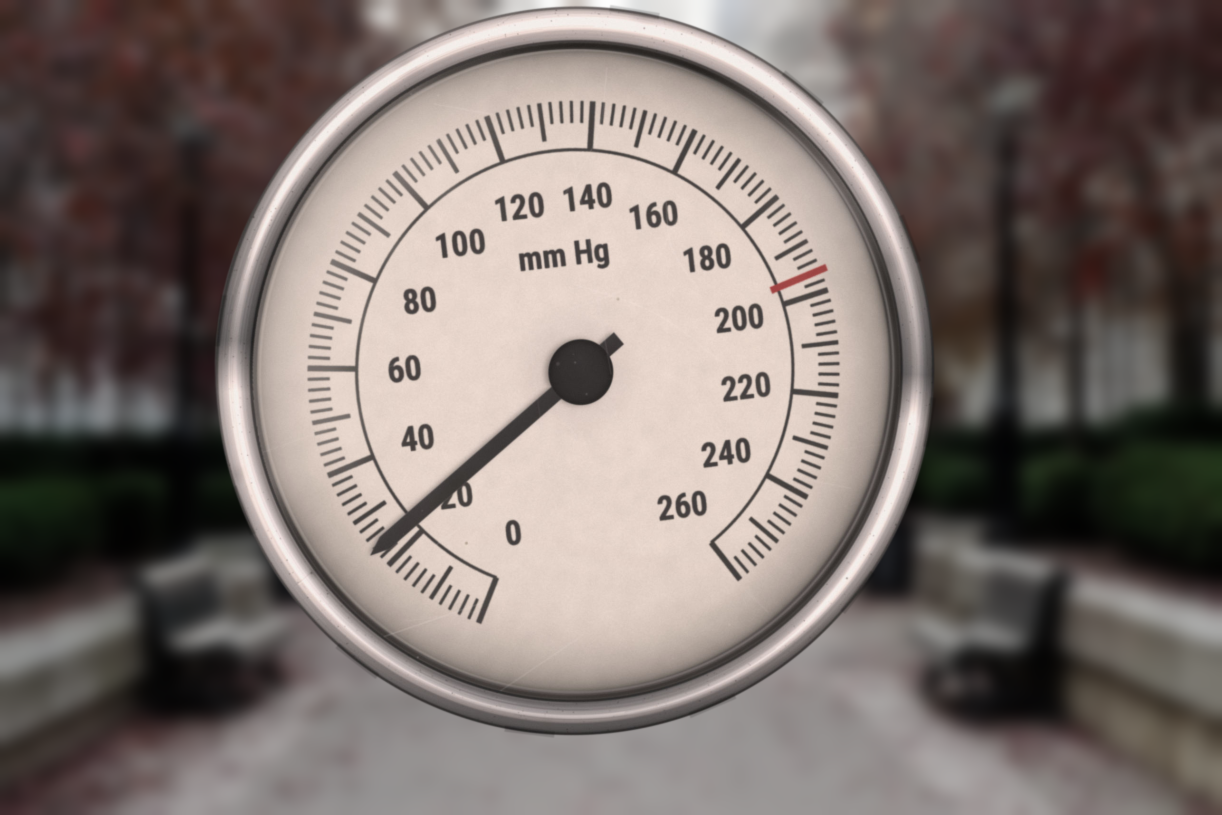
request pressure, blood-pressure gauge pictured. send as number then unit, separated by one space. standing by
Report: 24 mmHg
